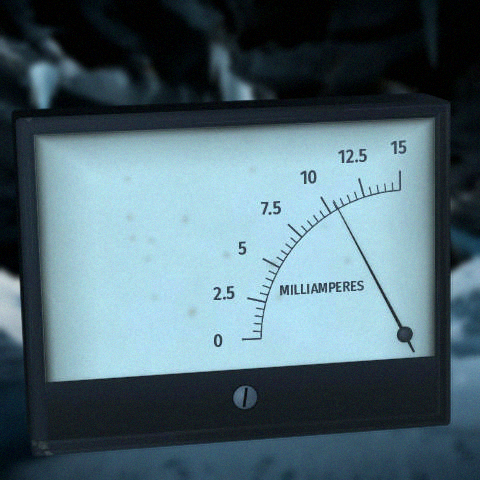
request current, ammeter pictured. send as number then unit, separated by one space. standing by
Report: 10.5 mA
